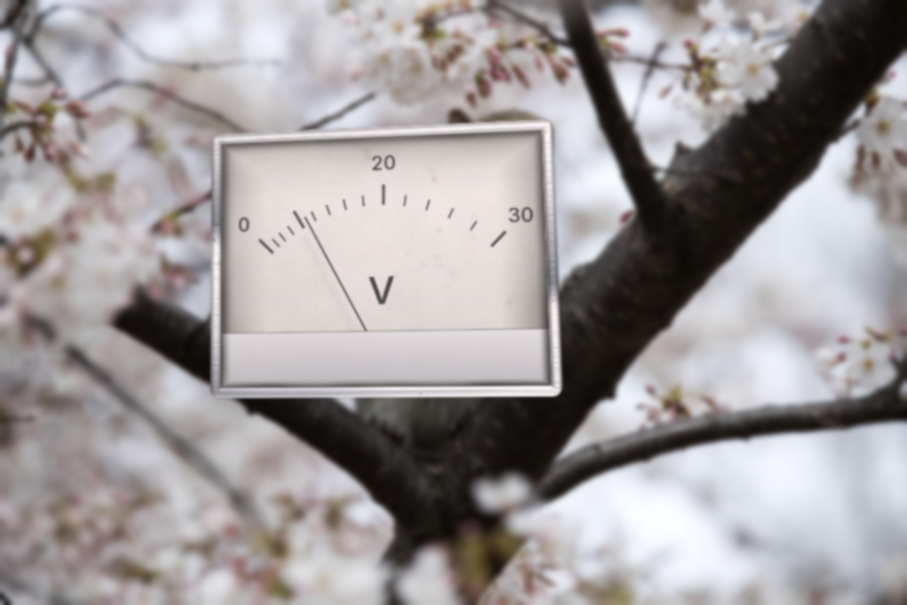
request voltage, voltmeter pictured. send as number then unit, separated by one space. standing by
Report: 11 V
